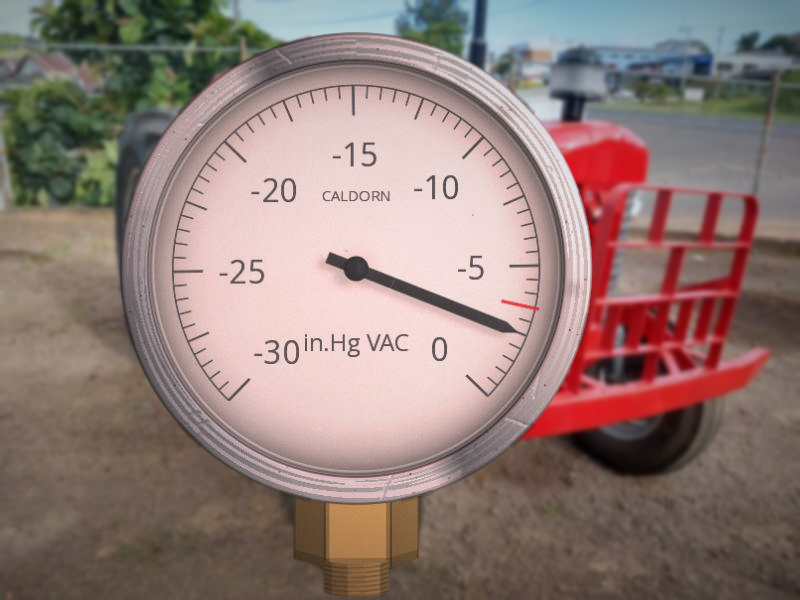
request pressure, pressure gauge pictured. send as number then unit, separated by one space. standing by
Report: -2.5 inHg
